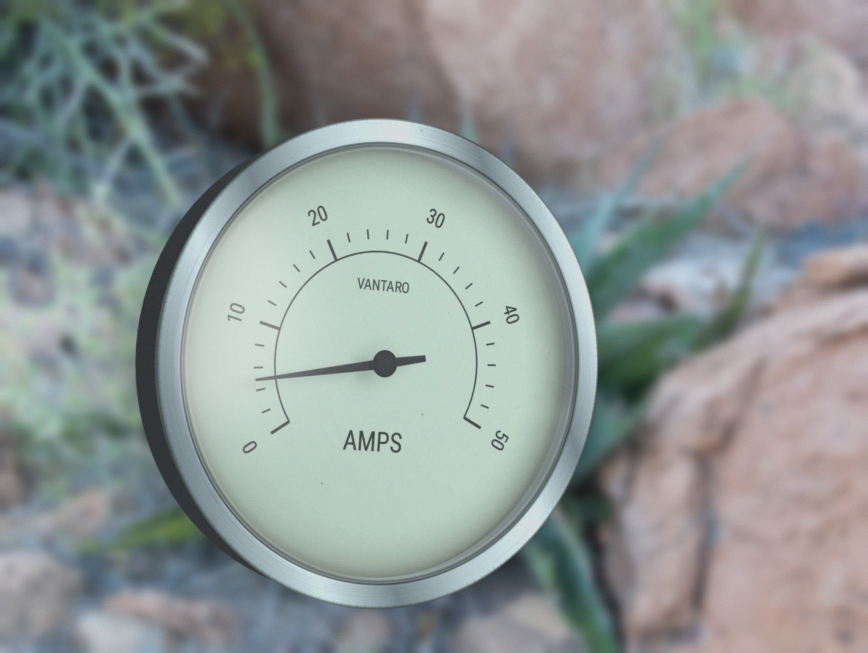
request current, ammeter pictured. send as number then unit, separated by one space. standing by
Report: 5 A
